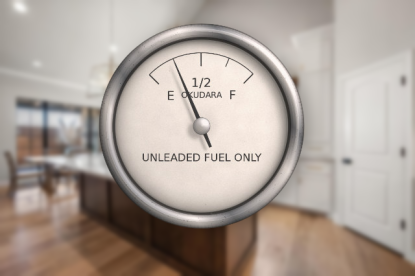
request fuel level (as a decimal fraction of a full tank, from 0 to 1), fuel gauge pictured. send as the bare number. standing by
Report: 0.25
